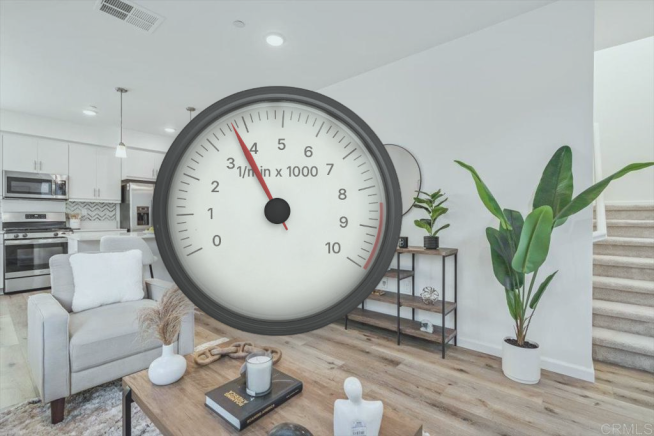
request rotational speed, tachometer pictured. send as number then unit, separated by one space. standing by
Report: 3700 rpm
